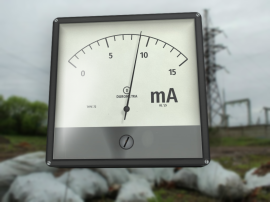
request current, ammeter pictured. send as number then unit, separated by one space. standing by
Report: 9 mA
